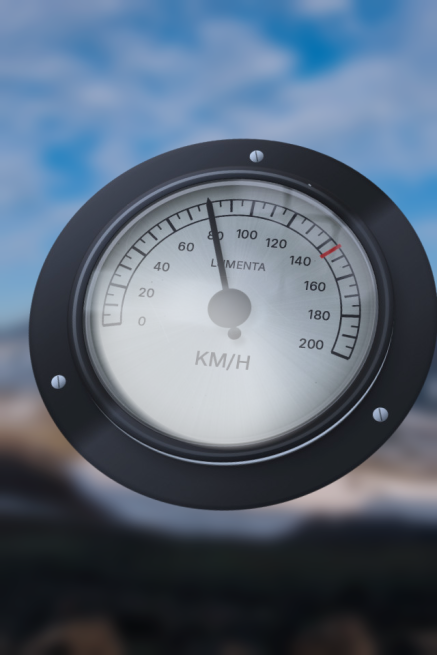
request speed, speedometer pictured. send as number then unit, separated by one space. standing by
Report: 80 km/h
